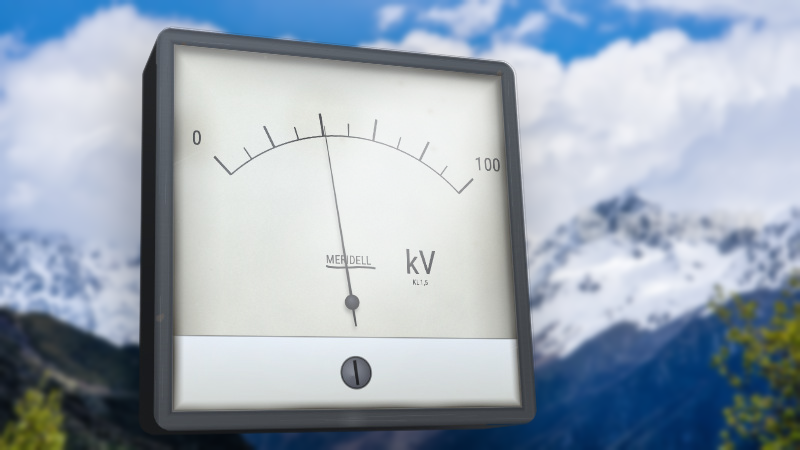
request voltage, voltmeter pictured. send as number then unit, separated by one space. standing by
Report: 40 kV
